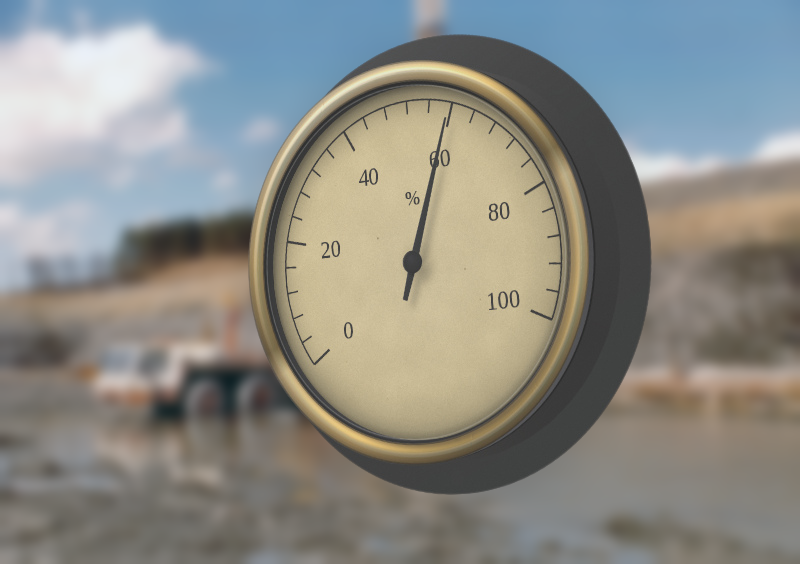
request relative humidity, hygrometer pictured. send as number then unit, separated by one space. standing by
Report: 60 %
